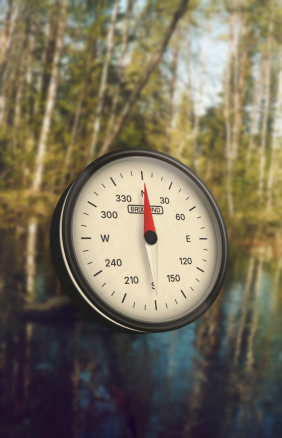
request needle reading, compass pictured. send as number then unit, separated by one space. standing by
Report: 0 °
